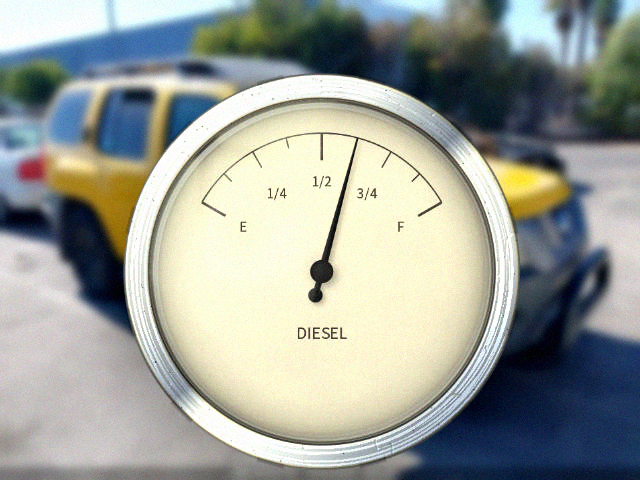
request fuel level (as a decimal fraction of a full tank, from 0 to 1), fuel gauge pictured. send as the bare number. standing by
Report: 0.625
